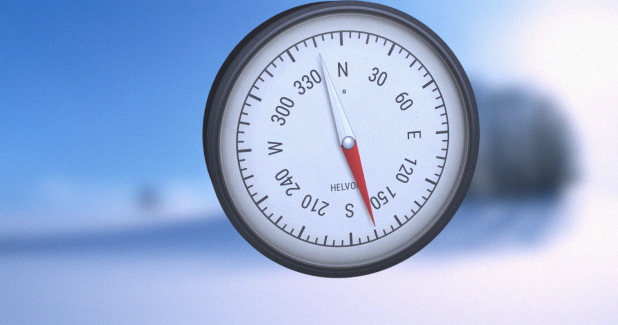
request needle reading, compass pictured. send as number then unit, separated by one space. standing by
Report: 165 °
